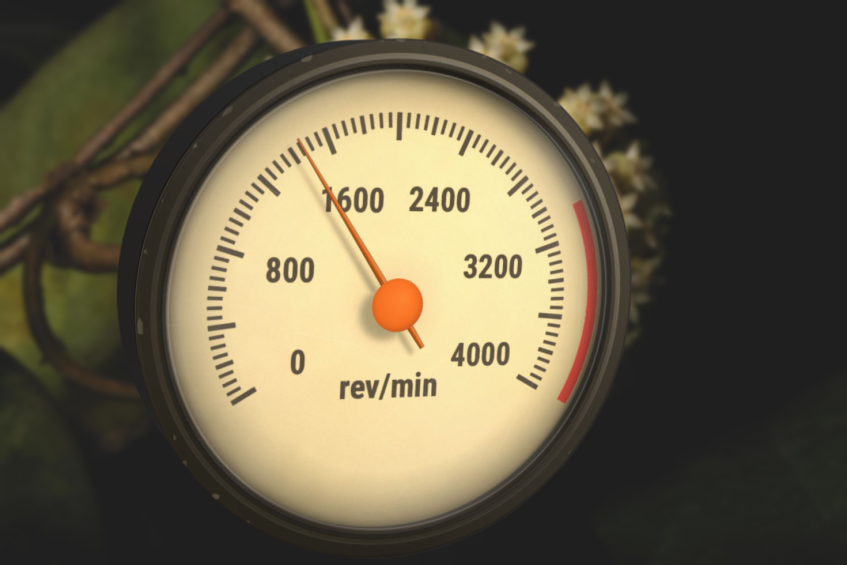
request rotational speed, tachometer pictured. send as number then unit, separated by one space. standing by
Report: 1450 rpm
